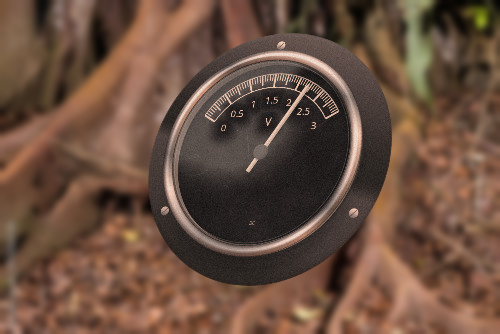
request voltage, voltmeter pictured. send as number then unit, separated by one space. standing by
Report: 2.25 V
